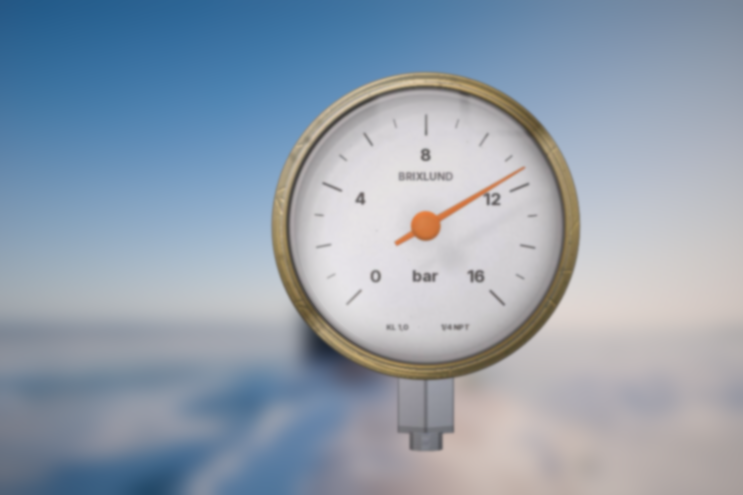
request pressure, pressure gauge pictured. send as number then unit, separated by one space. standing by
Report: 11.5 bar
